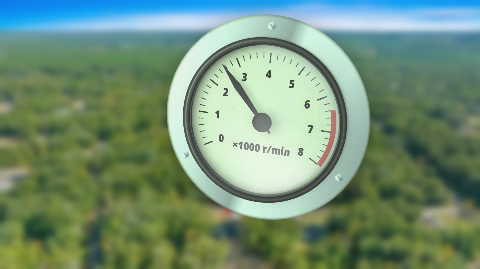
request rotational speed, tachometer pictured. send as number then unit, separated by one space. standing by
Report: 2600 rpm
